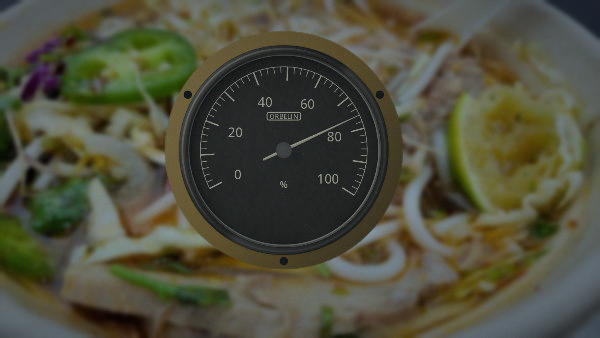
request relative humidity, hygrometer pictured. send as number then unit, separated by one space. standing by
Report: 76 %
